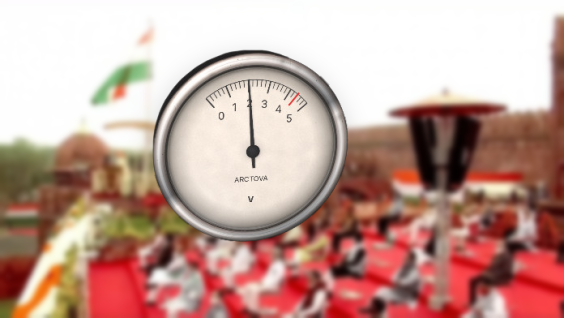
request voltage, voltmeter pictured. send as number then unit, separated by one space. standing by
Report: 2 V
